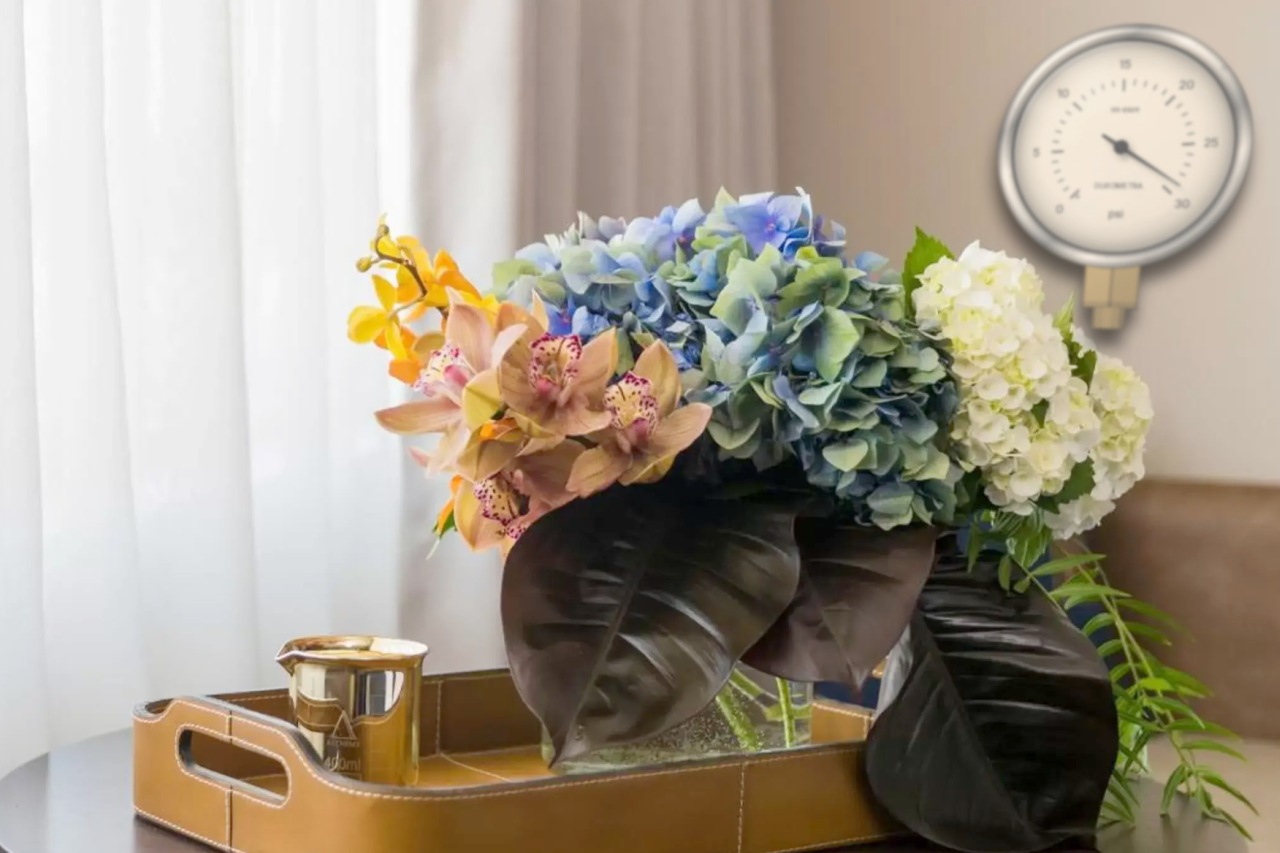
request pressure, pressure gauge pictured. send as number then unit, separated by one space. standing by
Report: 29 psi
